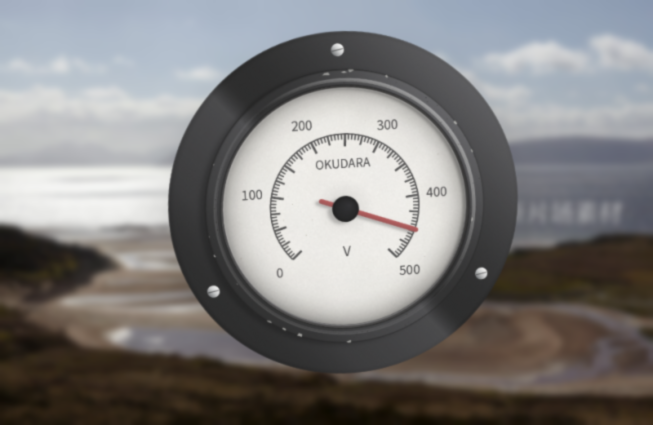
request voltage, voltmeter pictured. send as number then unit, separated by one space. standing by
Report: 450 V
